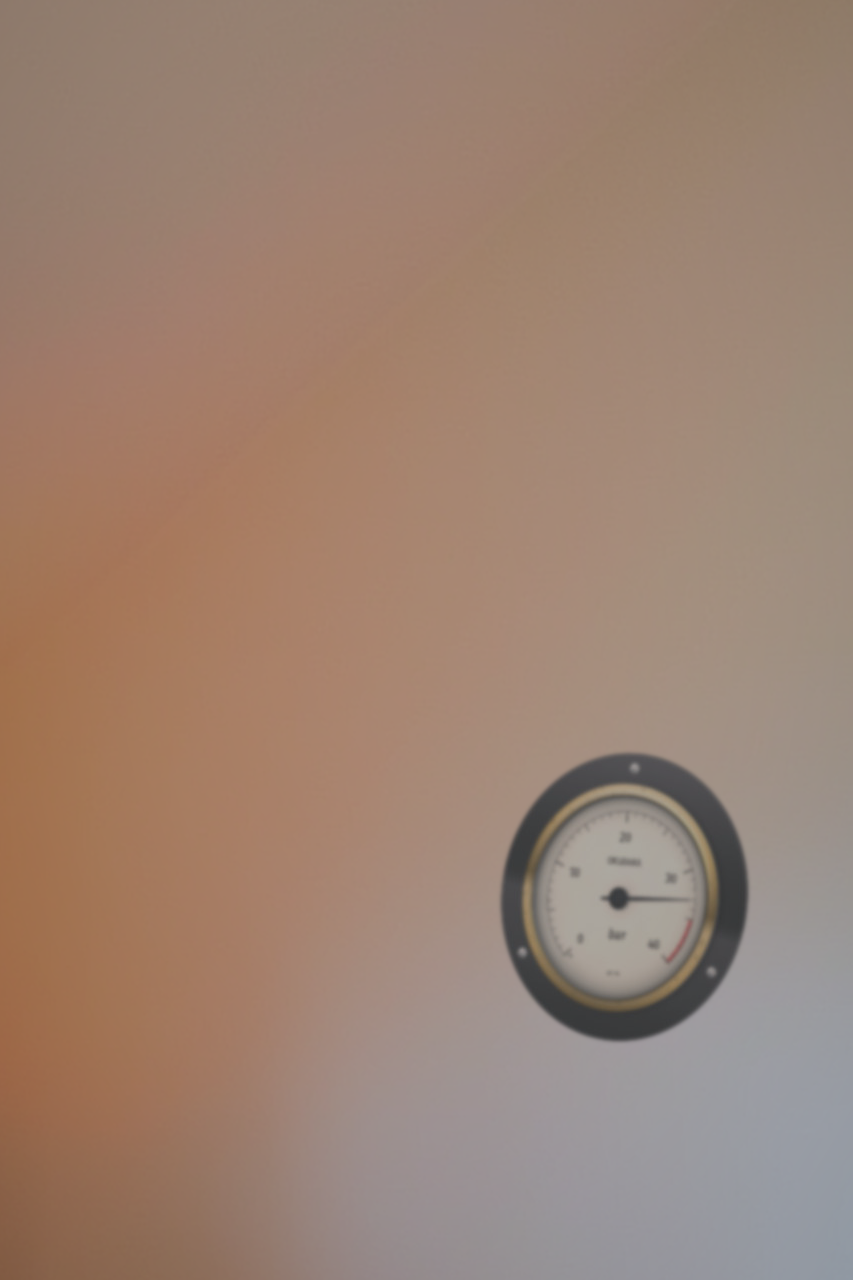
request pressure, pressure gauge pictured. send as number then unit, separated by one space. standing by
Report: 33 bar
